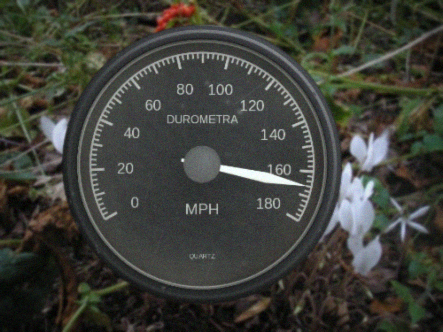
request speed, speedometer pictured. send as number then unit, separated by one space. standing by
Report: 166 mph
